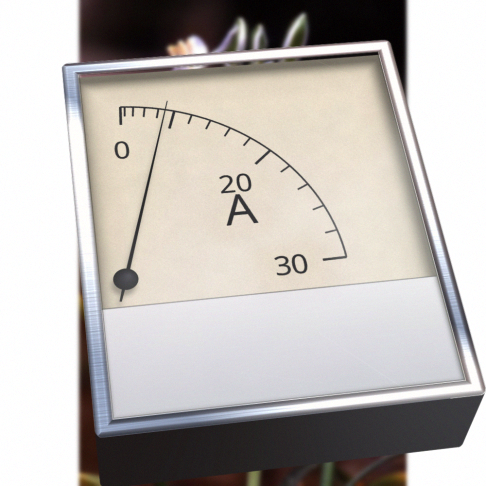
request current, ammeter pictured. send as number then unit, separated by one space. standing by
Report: 9 A
